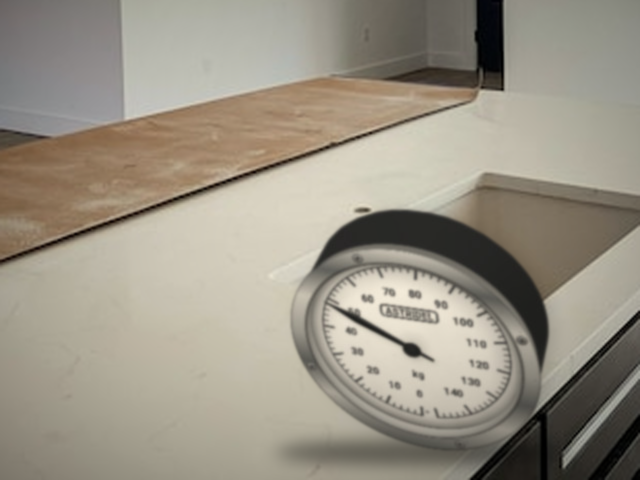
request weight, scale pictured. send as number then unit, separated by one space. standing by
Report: 50 kg
